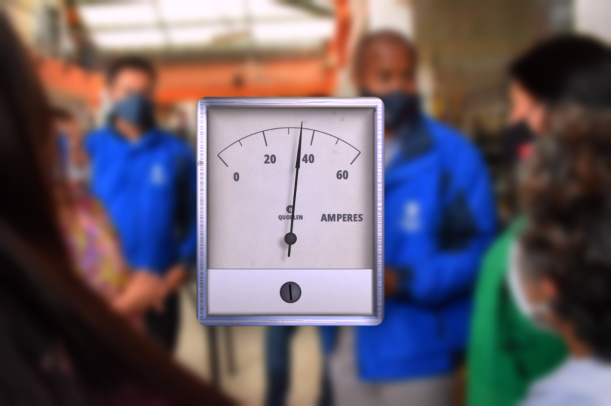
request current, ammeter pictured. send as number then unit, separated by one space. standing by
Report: 35 A
